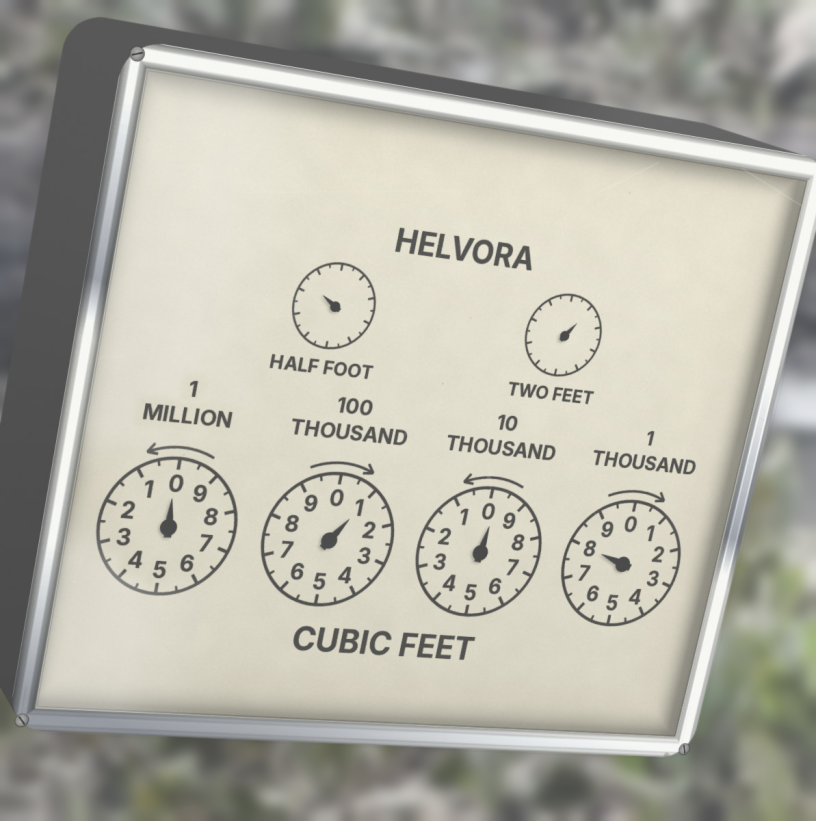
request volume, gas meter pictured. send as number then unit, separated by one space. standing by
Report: 9800 ft³
